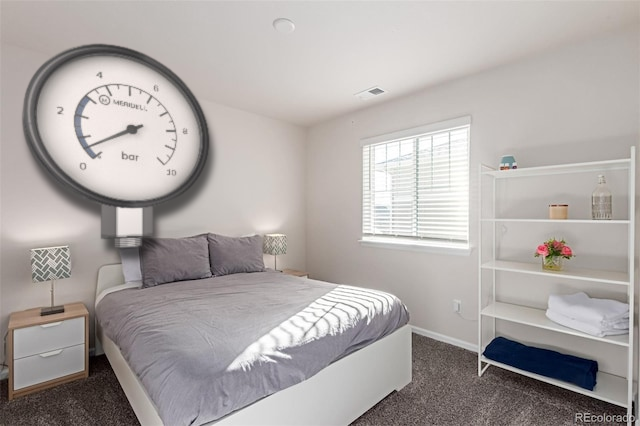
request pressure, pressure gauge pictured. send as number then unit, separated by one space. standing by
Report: 0.5 bar
